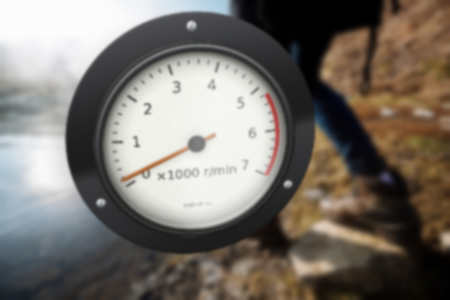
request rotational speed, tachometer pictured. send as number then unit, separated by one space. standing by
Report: 200 rpm
